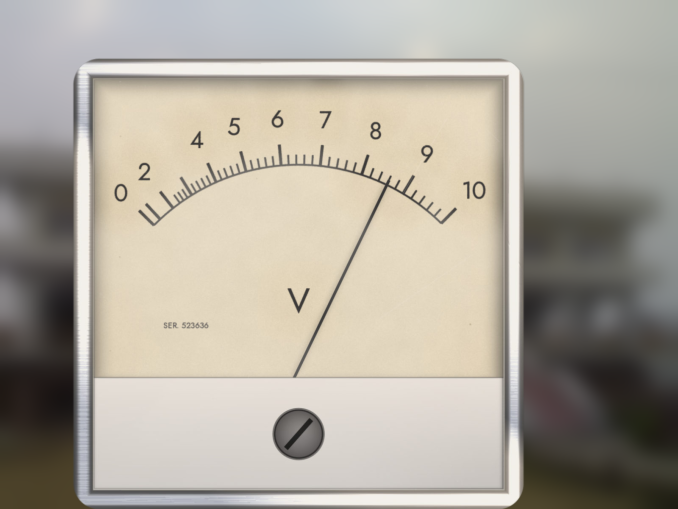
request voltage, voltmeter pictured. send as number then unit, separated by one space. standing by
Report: 8.6 V
